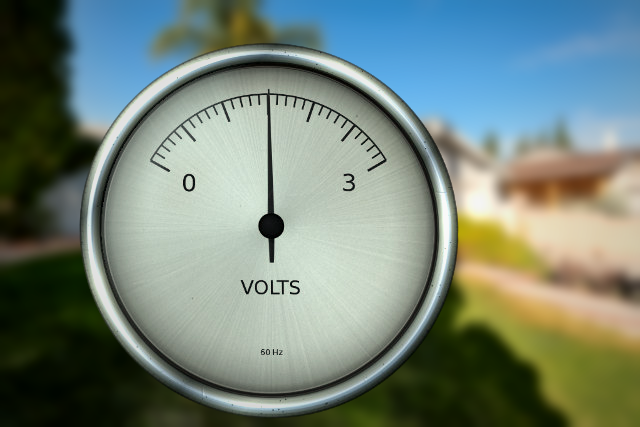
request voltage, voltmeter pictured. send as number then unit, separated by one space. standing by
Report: 1.5 V
